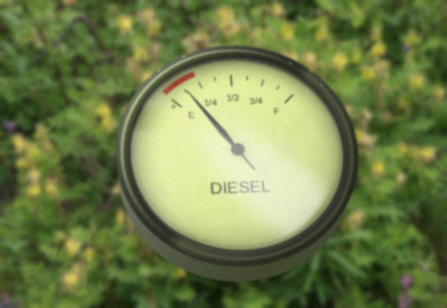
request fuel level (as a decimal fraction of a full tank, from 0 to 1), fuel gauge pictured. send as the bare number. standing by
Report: 0.125
